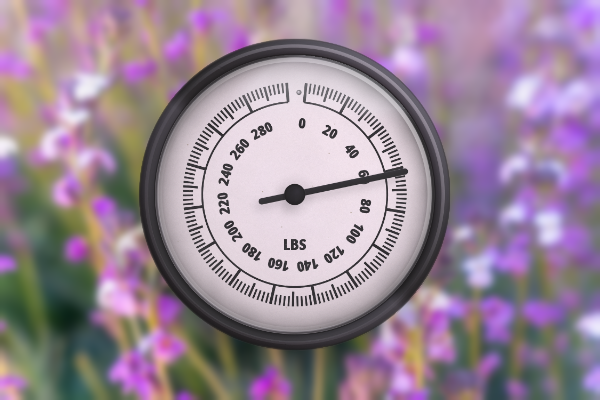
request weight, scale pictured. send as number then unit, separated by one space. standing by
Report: 62 lb
